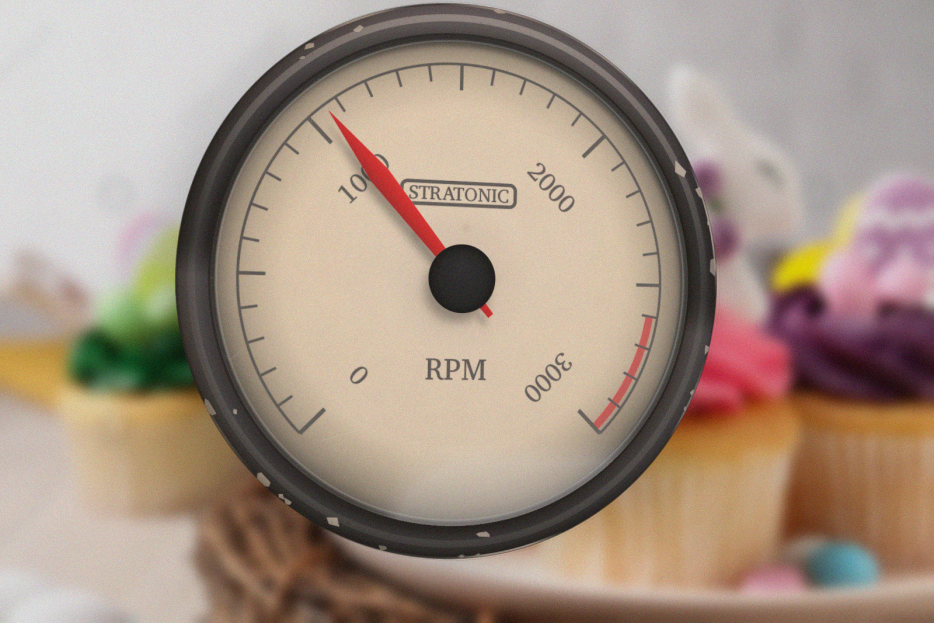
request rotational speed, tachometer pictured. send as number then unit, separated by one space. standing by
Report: 1050 rpm
